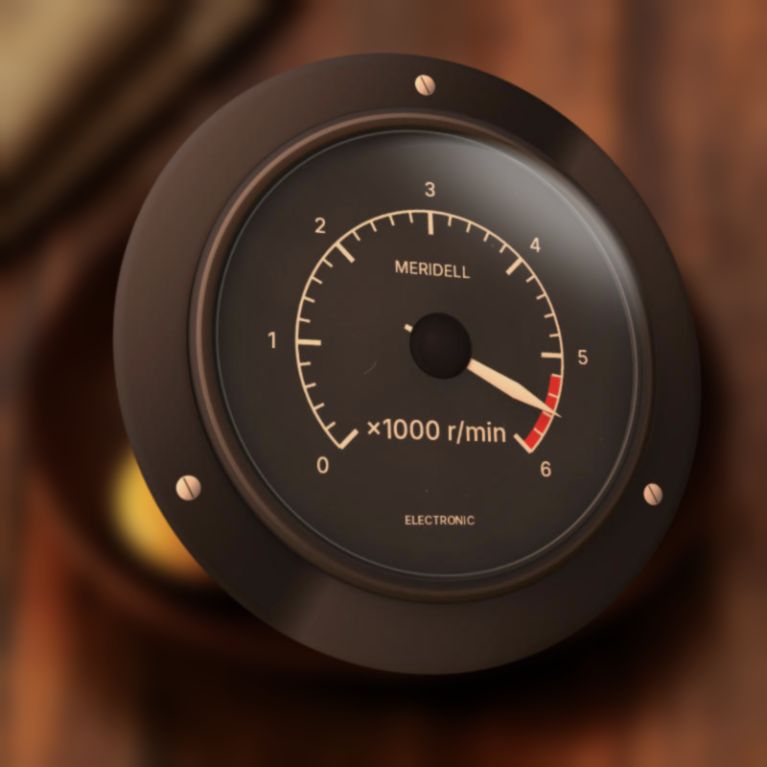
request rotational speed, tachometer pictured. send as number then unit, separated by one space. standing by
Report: 5600 rpm
